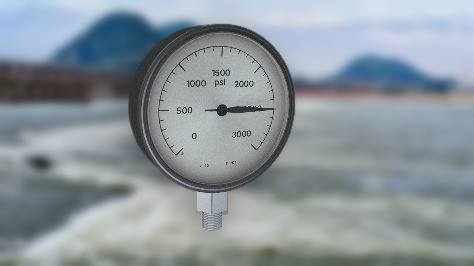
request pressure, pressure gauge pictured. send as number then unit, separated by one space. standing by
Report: 2500 psi
